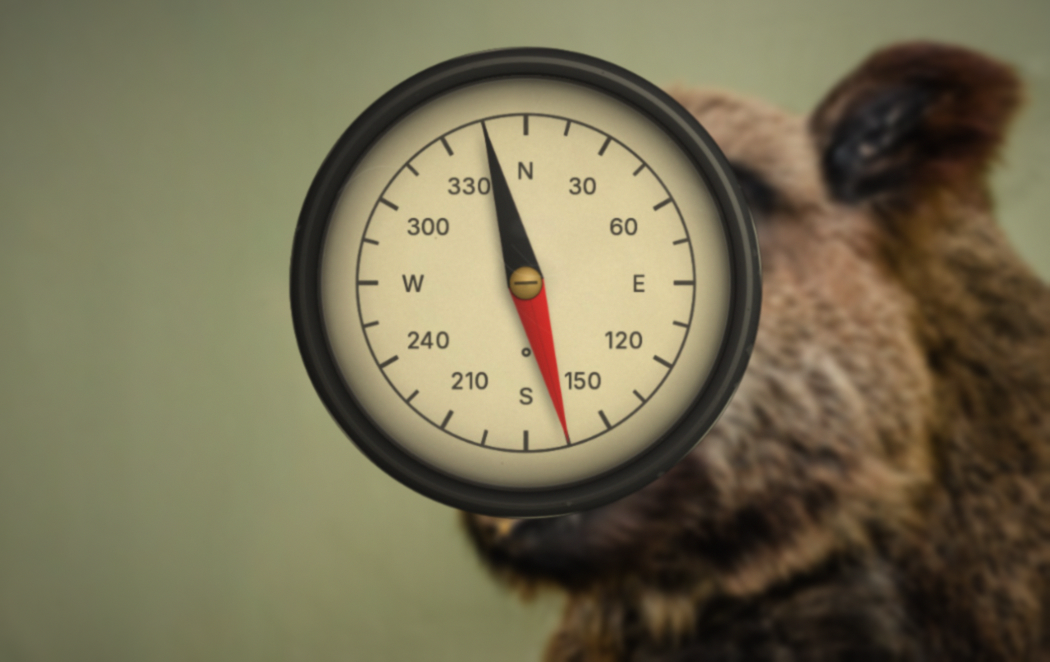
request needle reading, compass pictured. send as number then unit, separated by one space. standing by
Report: 165 °
